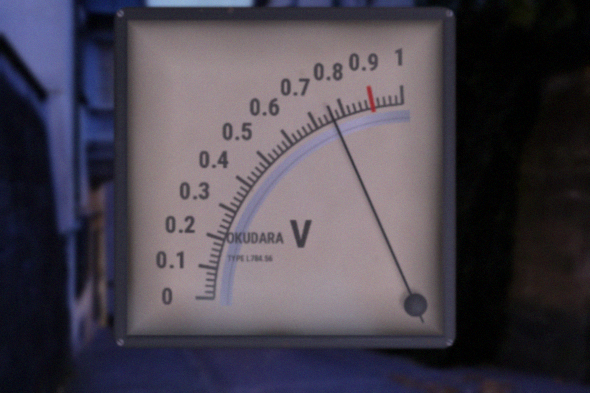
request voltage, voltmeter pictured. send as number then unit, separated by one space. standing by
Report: 0.76 V
